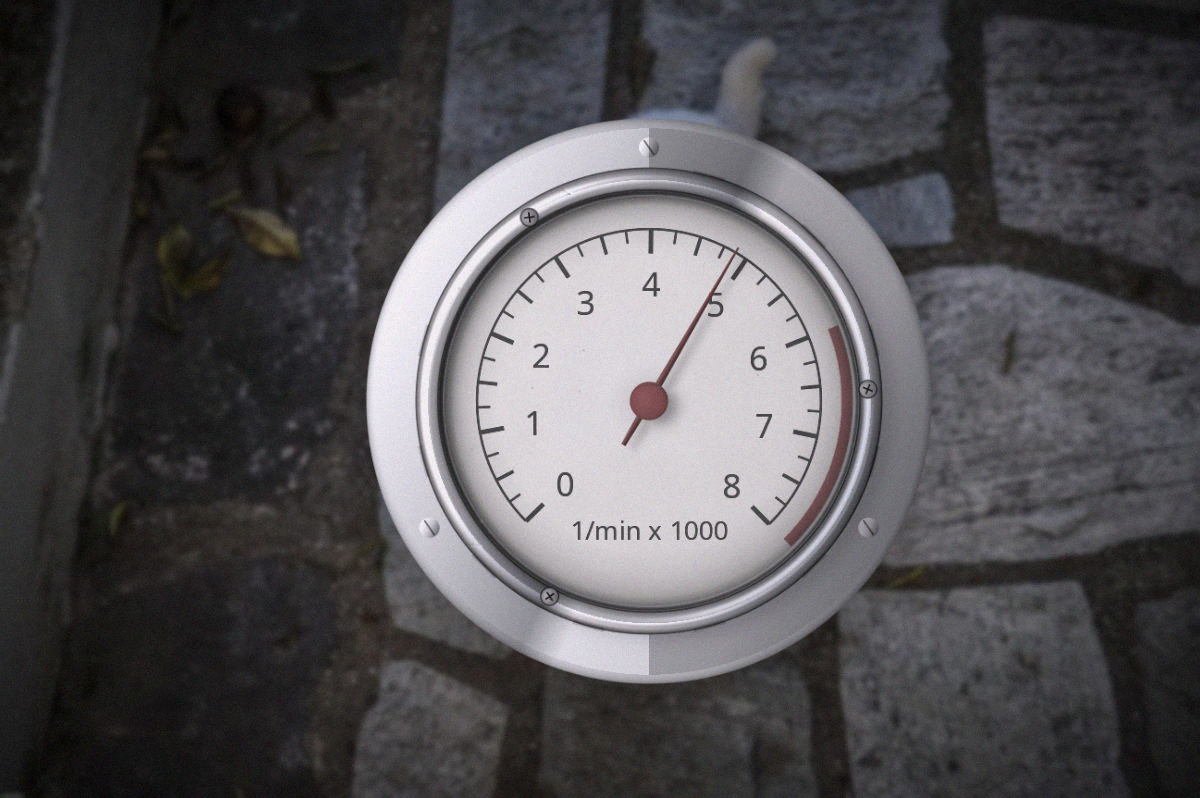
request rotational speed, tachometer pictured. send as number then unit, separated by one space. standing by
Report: 4875 rpm
